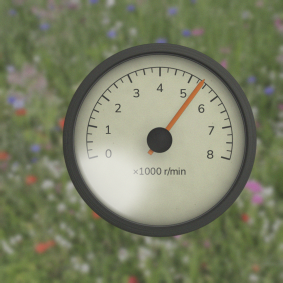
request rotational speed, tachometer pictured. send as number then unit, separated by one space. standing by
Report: 5375 rpm
